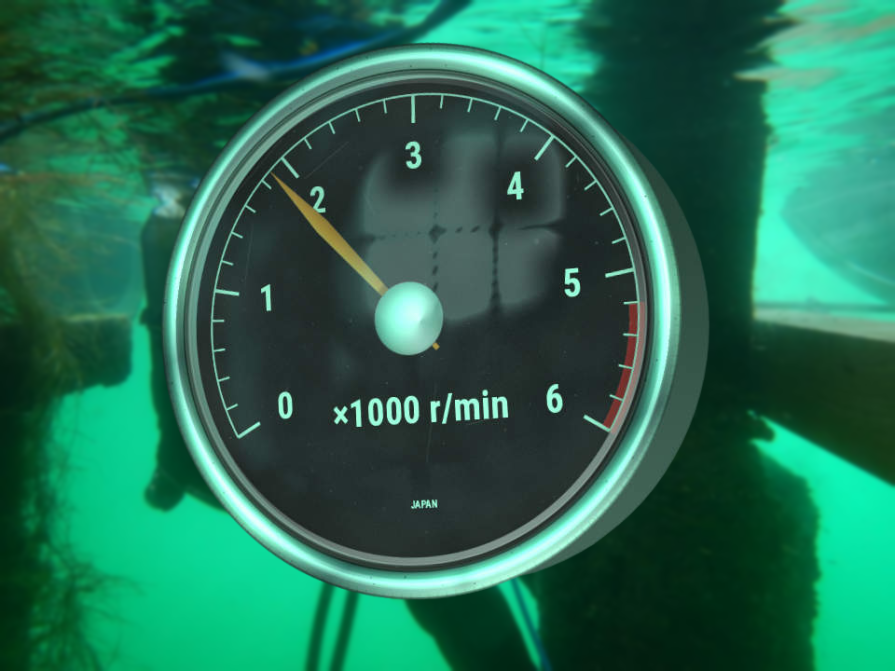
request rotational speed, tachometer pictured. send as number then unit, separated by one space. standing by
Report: 1900 rpm
